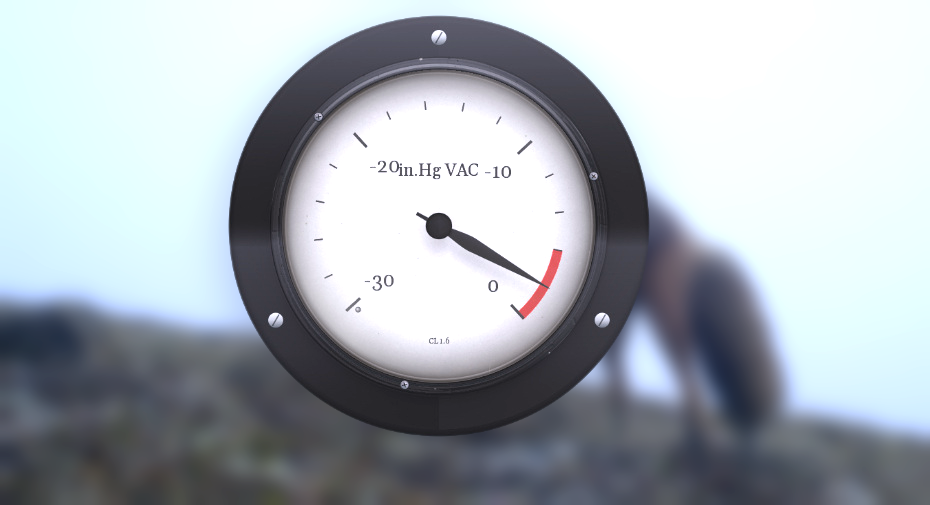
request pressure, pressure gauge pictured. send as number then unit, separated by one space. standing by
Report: -2 inHg
